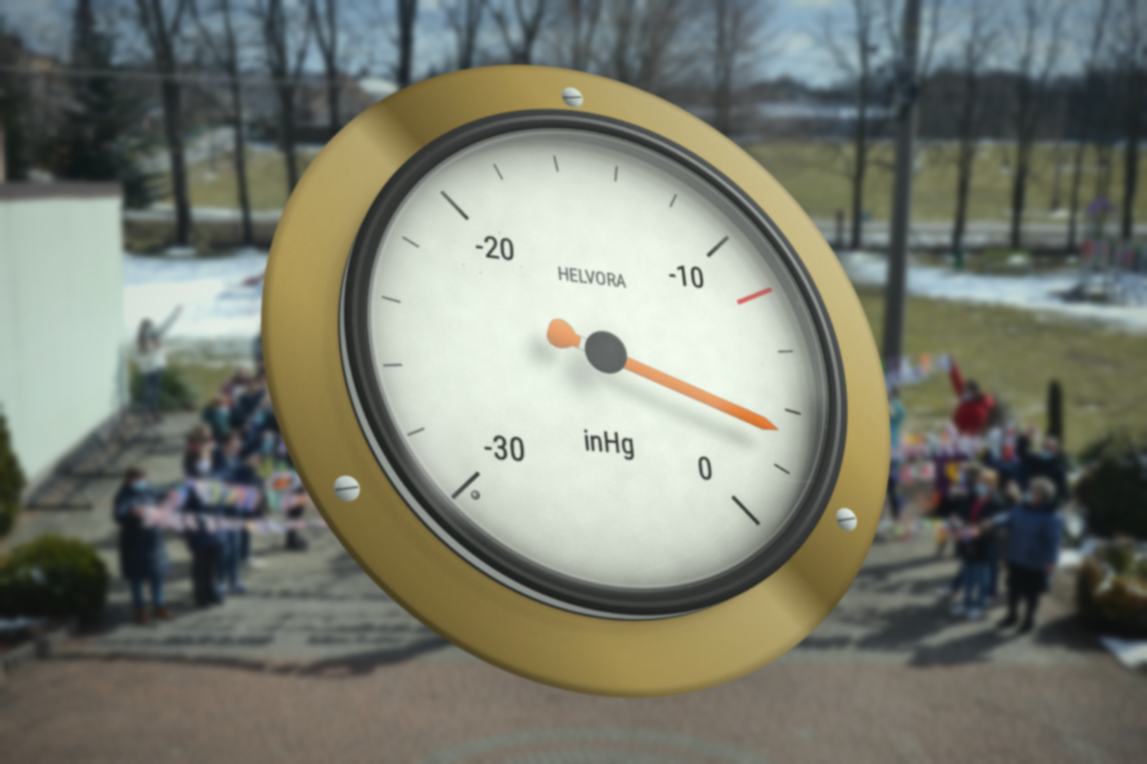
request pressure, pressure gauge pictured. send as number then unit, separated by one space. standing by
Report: -3 inHg
